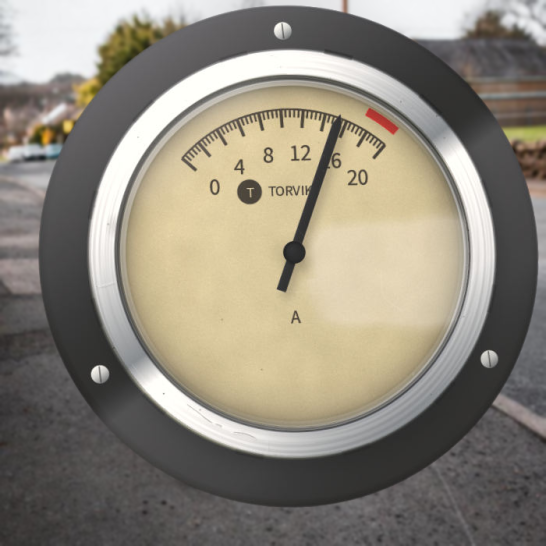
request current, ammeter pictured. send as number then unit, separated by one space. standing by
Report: 15.2 A
